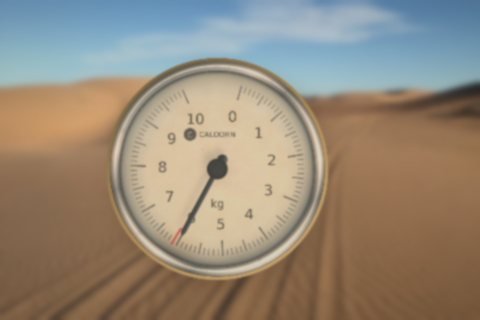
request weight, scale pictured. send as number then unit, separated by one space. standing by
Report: 6 kg
